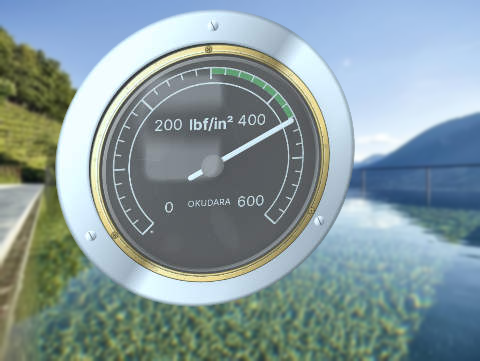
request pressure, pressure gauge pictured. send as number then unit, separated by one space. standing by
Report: 440 psi
